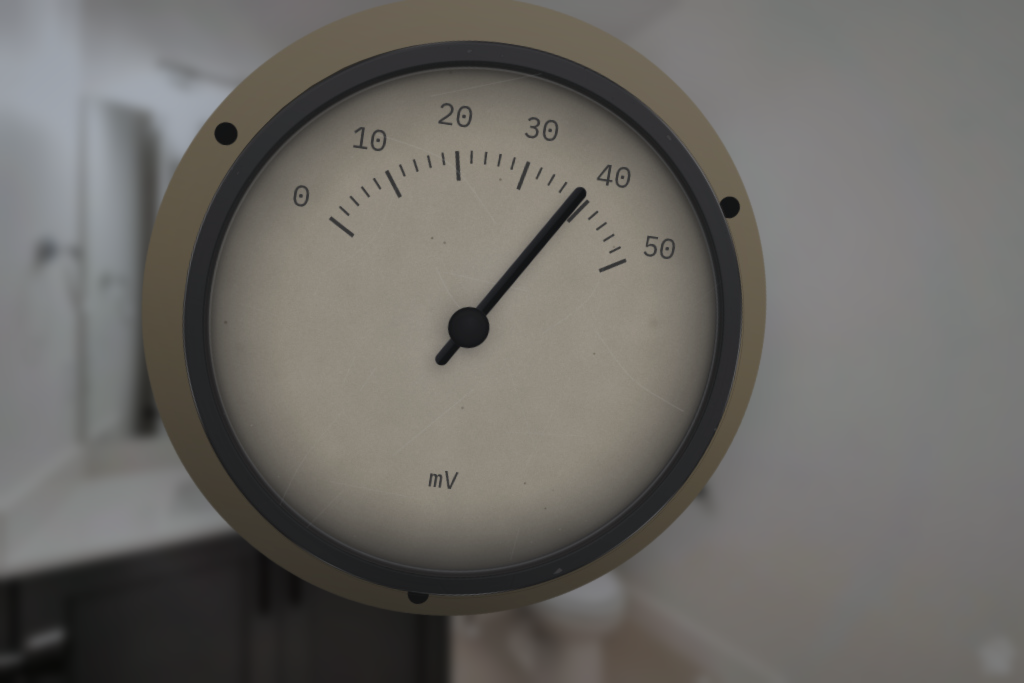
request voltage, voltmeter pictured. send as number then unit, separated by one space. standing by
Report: 38 mV
